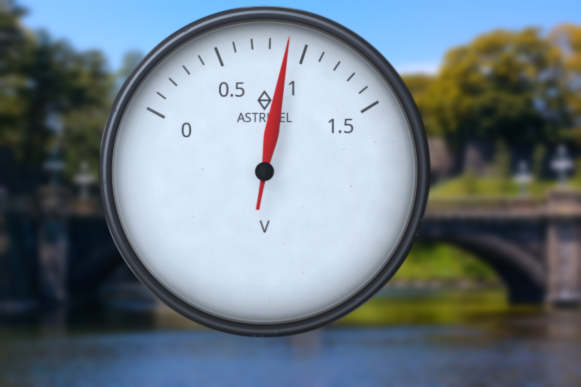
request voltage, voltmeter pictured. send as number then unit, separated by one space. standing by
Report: 0.9 V
